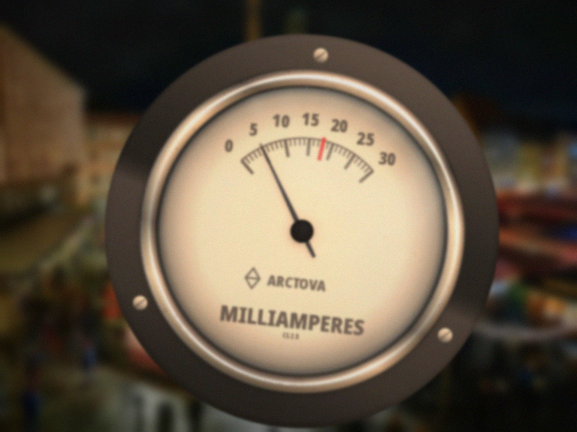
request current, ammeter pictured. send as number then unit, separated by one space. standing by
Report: 5 mA
